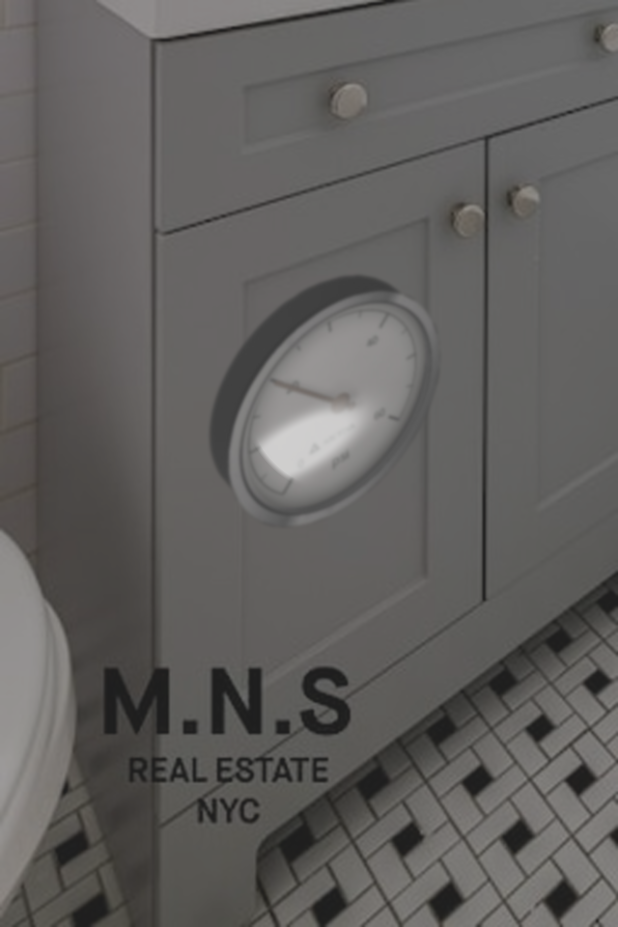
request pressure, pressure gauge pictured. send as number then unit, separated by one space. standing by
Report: 20 psi
